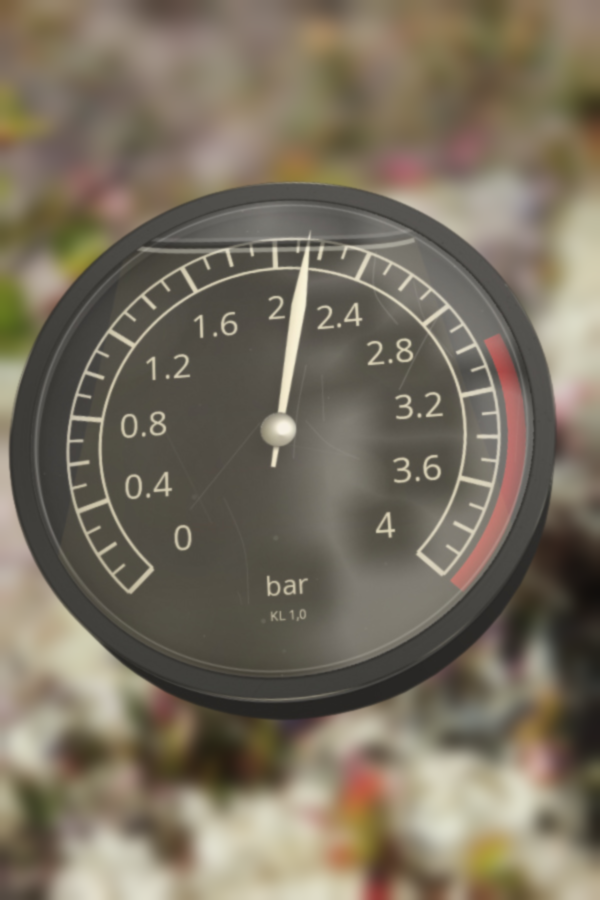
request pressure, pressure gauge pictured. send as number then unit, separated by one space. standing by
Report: 2.15 bar
